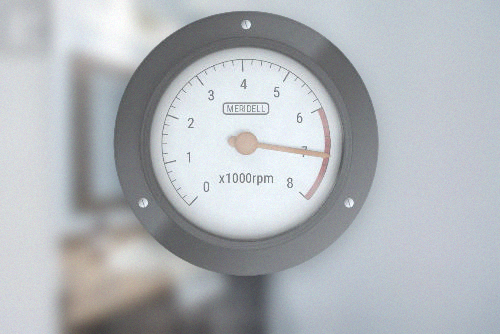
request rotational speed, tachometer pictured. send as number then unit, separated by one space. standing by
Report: 7000 rpm
